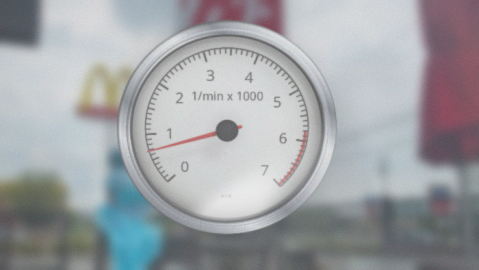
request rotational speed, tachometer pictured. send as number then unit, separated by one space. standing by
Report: 700 rpm
